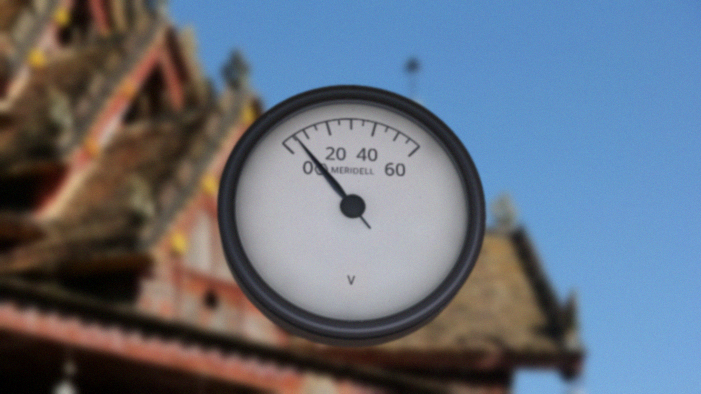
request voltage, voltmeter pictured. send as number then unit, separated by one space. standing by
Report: 5 V
